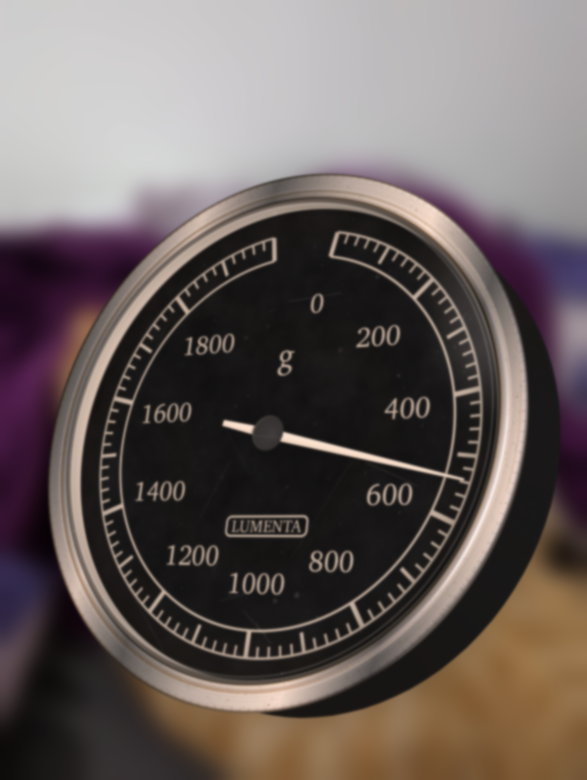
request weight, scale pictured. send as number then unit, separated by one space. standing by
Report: 540 g
